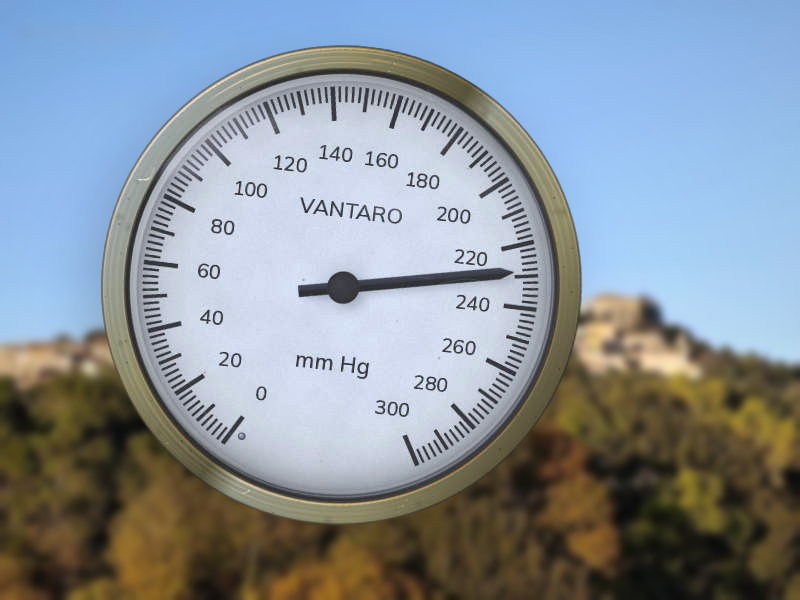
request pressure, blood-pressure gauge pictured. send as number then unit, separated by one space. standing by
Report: 228 mmHg
